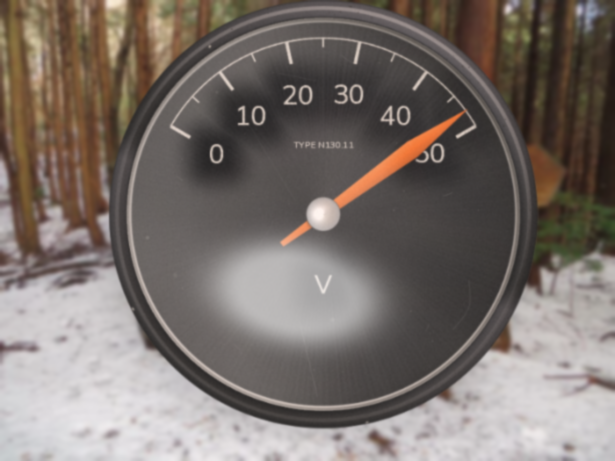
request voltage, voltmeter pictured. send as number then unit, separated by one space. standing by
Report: 47.5 V
